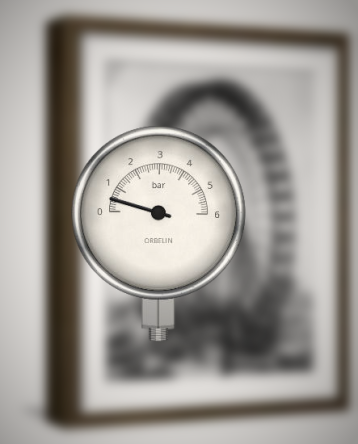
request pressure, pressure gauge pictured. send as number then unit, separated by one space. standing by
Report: 0.5 bar
